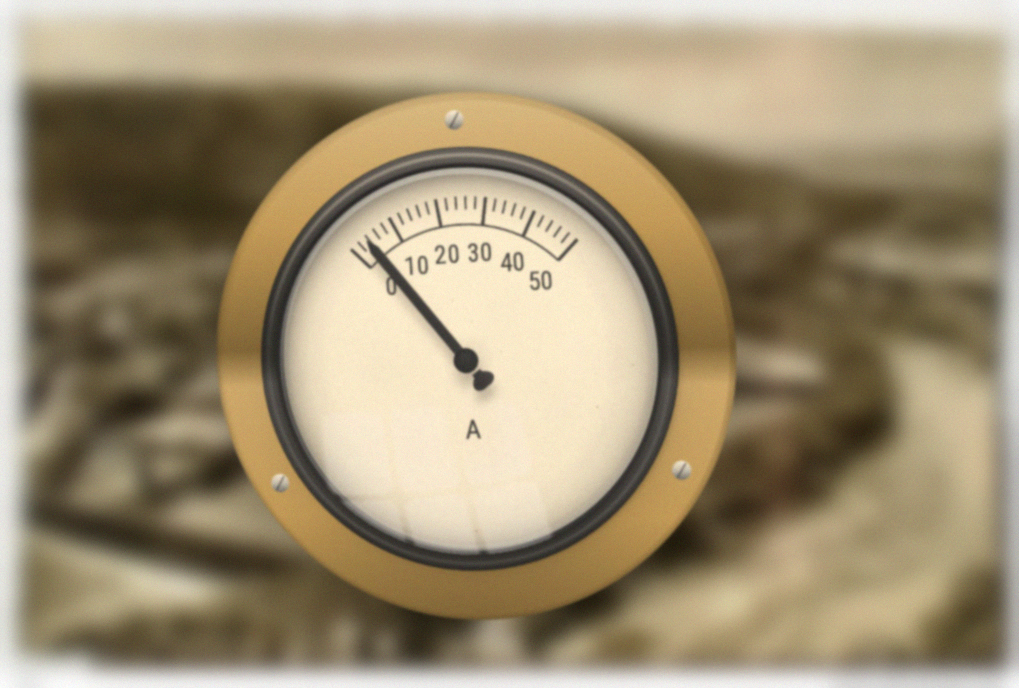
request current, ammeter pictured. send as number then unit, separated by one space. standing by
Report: 4 A
